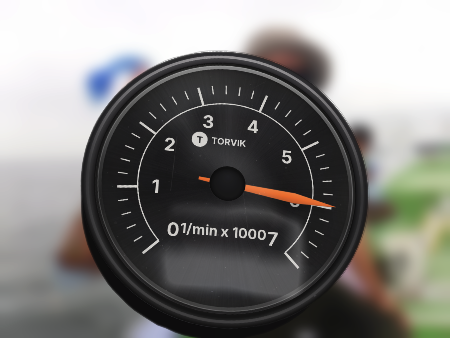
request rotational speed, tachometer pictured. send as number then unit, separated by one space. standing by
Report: 6000 rpm
